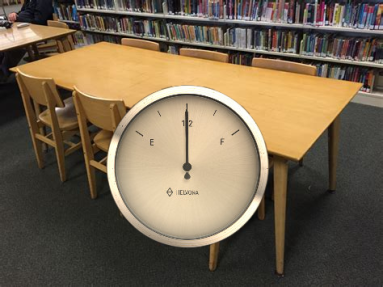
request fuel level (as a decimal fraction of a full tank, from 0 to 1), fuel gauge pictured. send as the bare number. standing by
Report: 0.5
